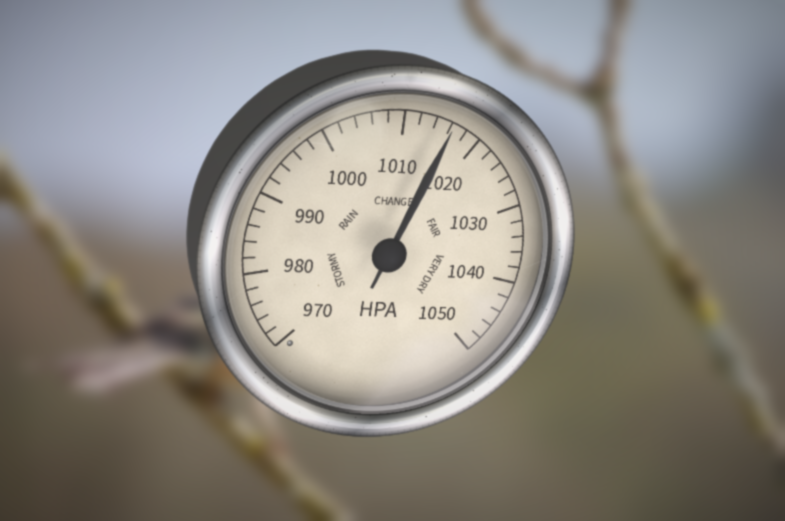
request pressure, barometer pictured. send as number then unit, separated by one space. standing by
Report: 1016 hPa
